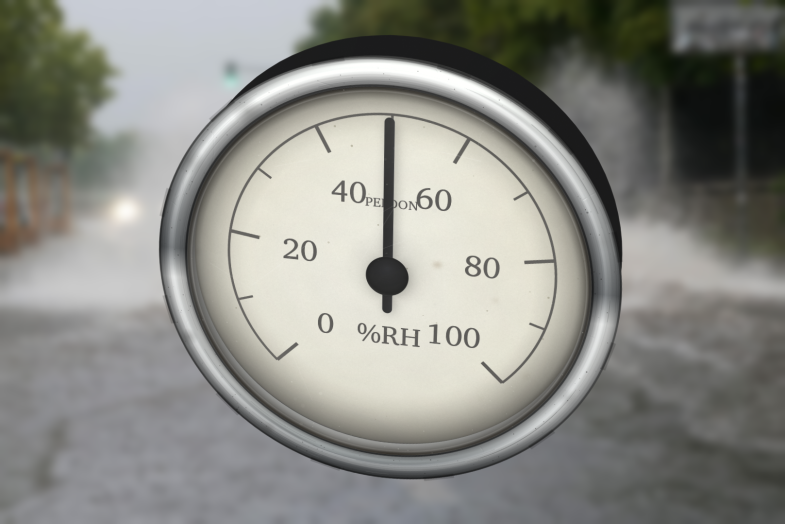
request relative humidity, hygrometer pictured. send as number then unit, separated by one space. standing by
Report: 50 %
